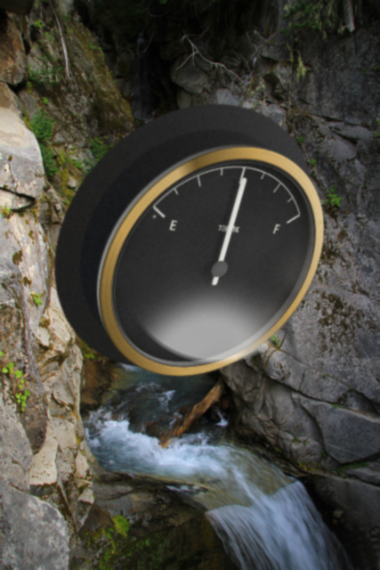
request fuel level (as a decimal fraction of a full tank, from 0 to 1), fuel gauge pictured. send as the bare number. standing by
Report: 0.5
